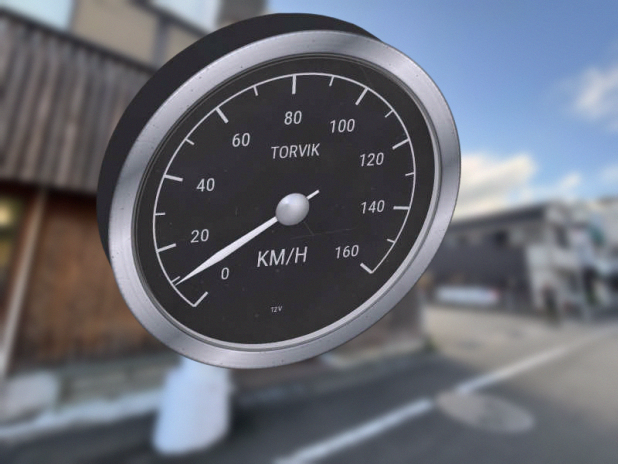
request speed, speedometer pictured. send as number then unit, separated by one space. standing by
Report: 10 km/h
